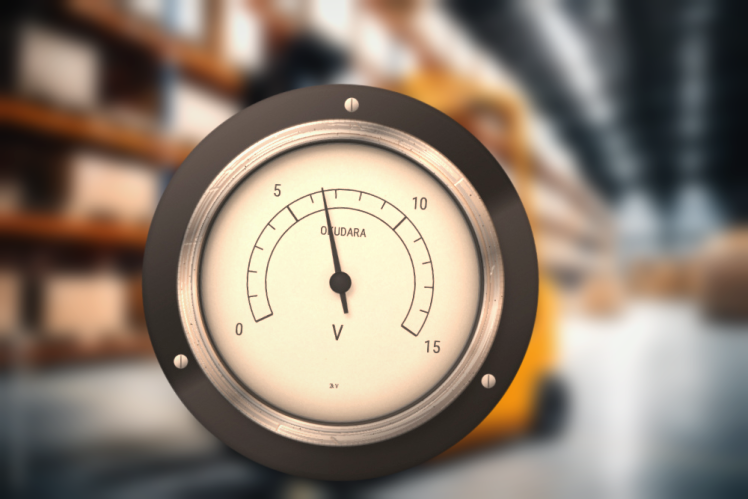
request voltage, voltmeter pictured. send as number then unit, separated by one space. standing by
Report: 6.5 V
